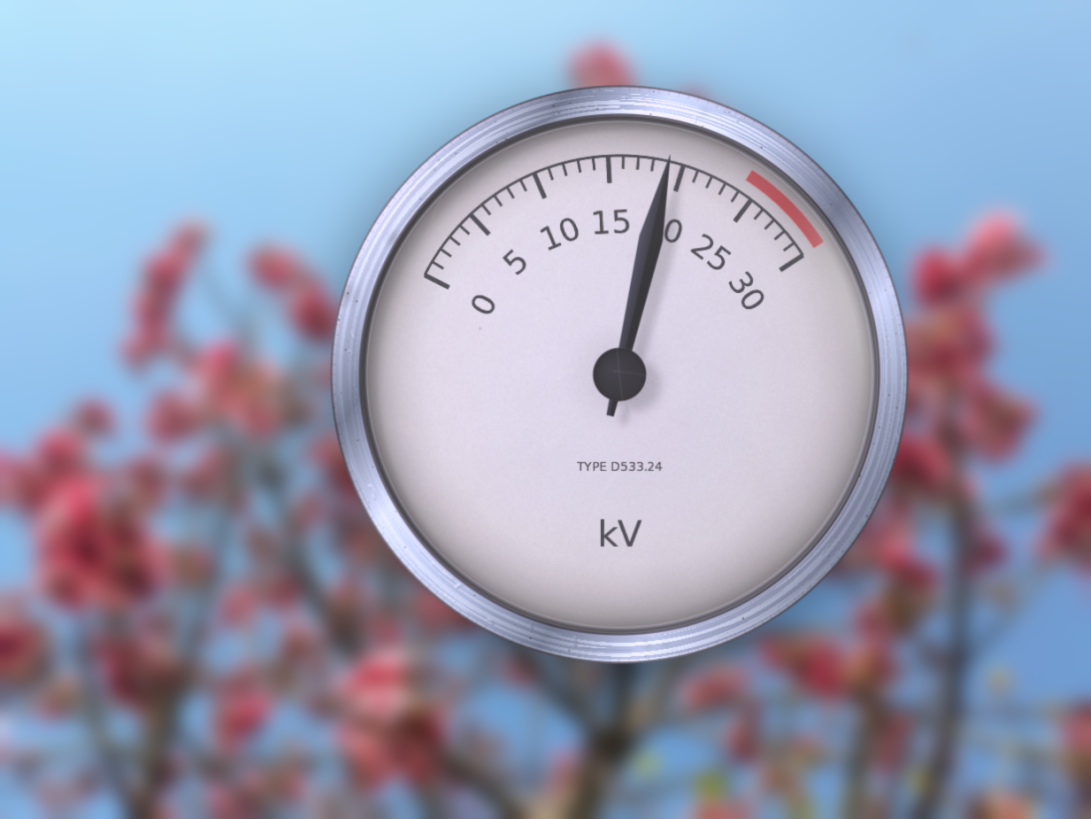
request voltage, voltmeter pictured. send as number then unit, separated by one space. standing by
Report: 19 kV
